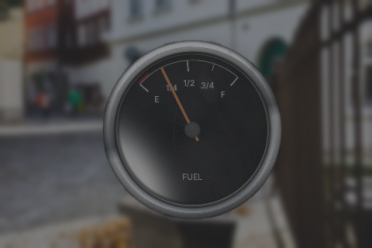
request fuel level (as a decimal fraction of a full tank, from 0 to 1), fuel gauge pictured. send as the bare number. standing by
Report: 0.25
